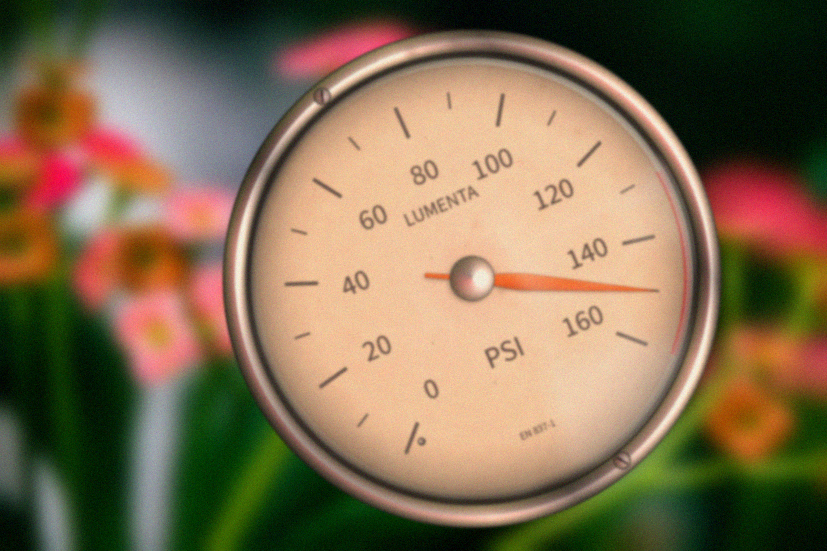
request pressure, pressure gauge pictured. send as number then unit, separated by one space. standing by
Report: 150 psi
